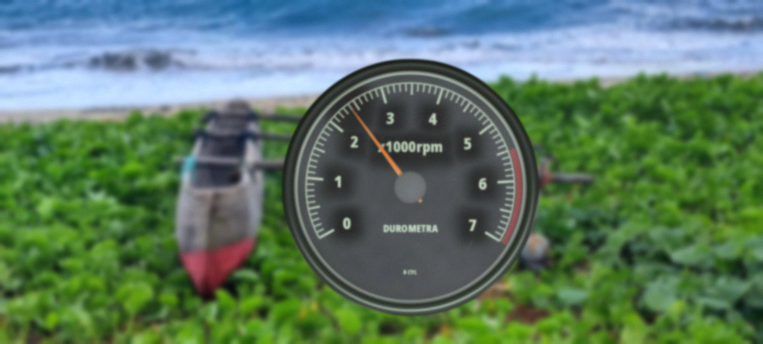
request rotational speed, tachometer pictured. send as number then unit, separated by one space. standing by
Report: 2400 rpm
